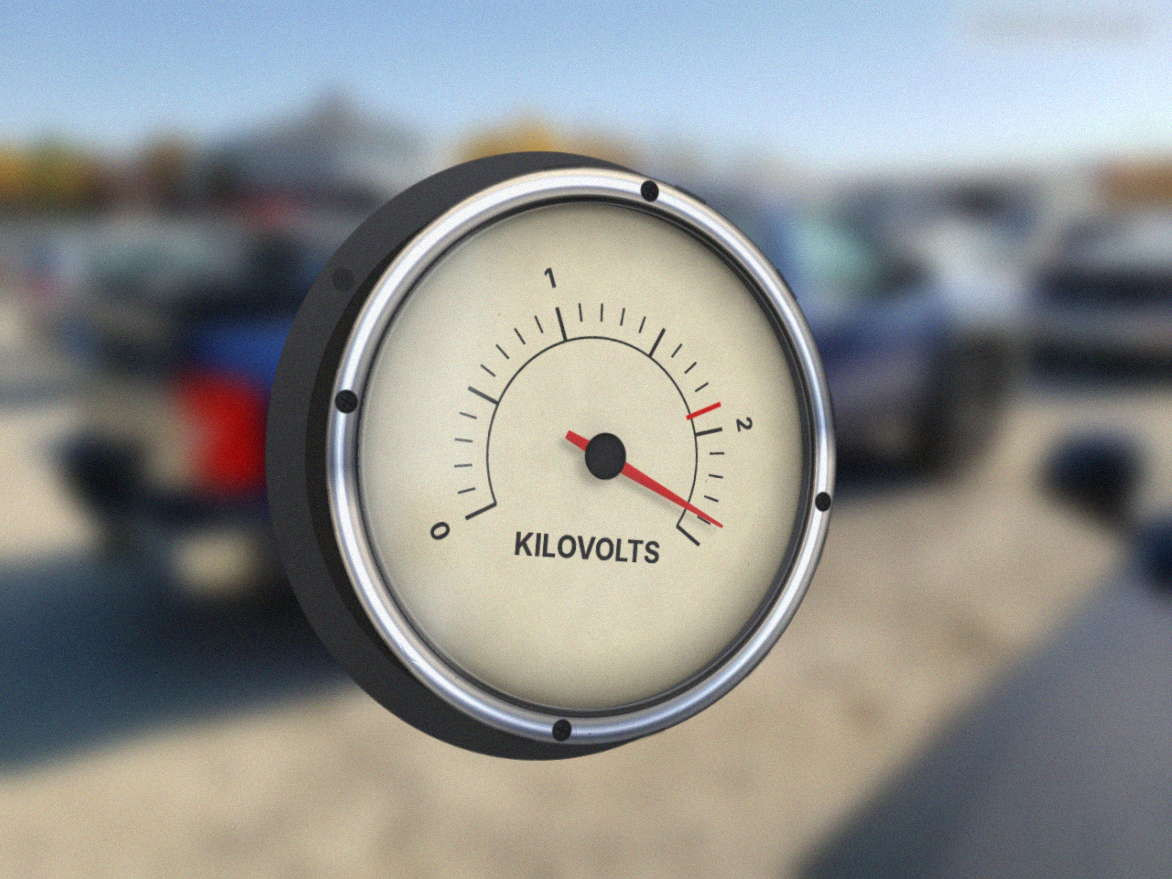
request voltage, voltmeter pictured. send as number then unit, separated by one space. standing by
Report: 2.4 kV
